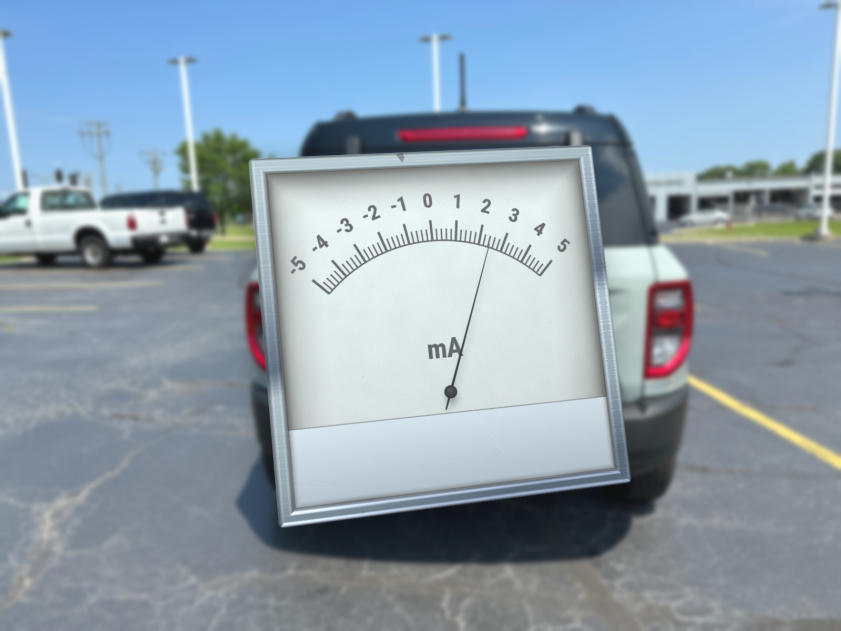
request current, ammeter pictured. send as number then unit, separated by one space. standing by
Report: 2.4 mA
